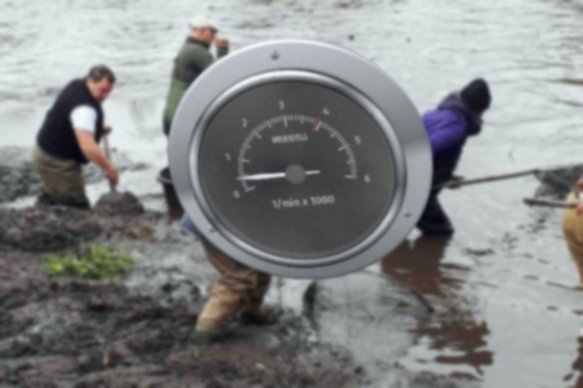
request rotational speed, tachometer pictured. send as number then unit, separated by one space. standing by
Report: 500 rpm
